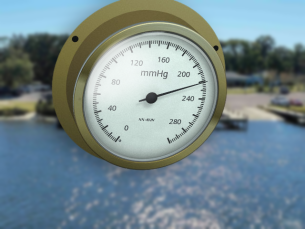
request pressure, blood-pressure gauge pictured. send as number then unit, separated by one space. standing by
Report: 220 mmHg
